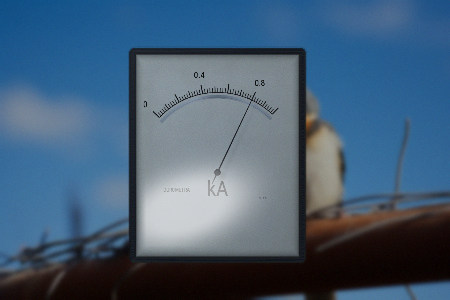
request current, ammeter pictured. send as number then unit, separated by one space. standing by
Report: 0.8 kA
